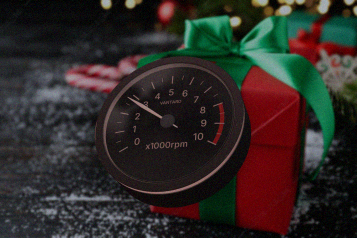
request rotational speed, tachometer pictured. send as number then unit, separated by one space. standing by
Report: 2750 rpm
